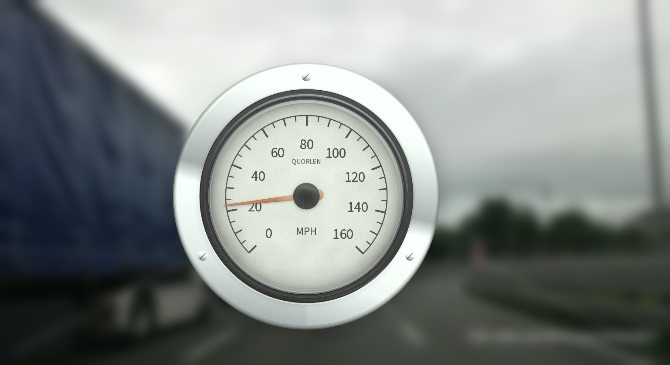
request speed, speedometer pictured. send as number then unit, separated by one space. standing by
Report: 22.5 mph
